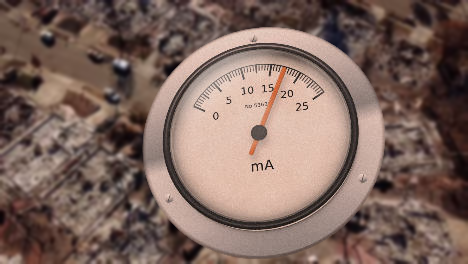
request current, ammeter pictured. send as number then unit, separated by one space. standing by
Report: 17.5 mA
